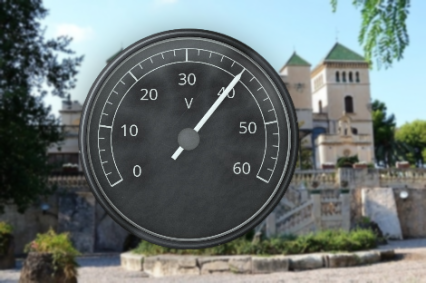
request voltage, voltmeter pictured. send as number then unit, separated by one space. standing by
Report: 40 V
